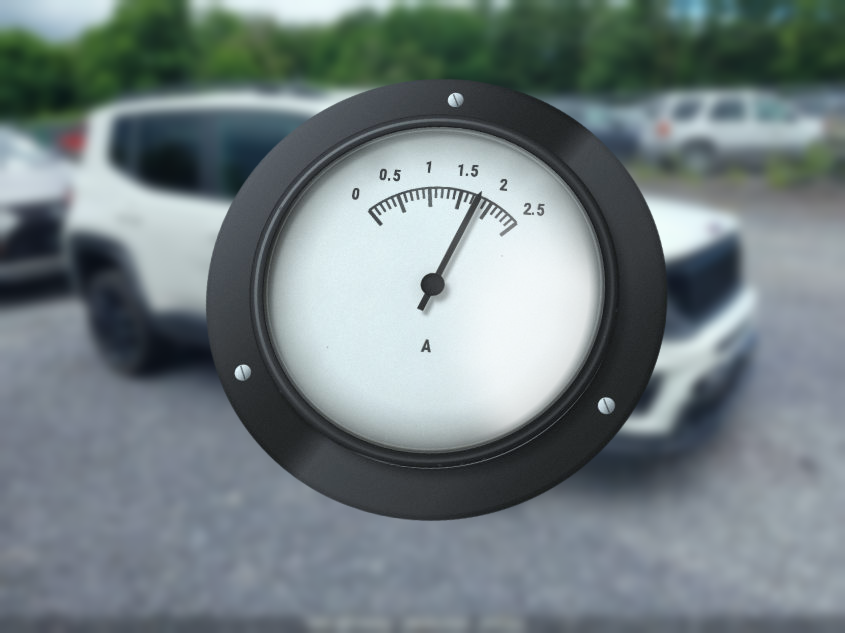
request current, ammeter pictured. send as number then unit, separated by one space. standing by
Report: 1.8 A
